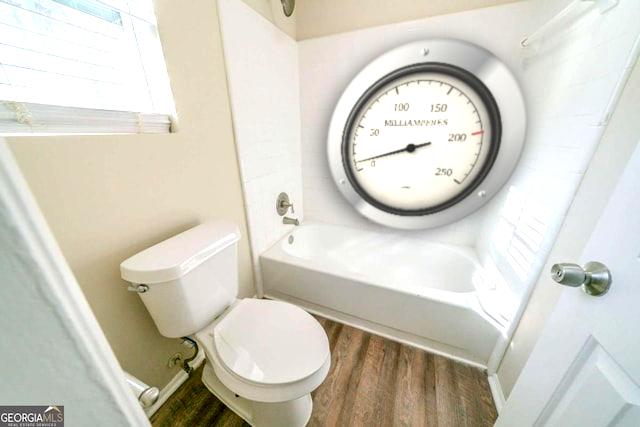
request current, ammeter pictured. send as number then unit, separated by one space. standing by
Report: 10 mA
